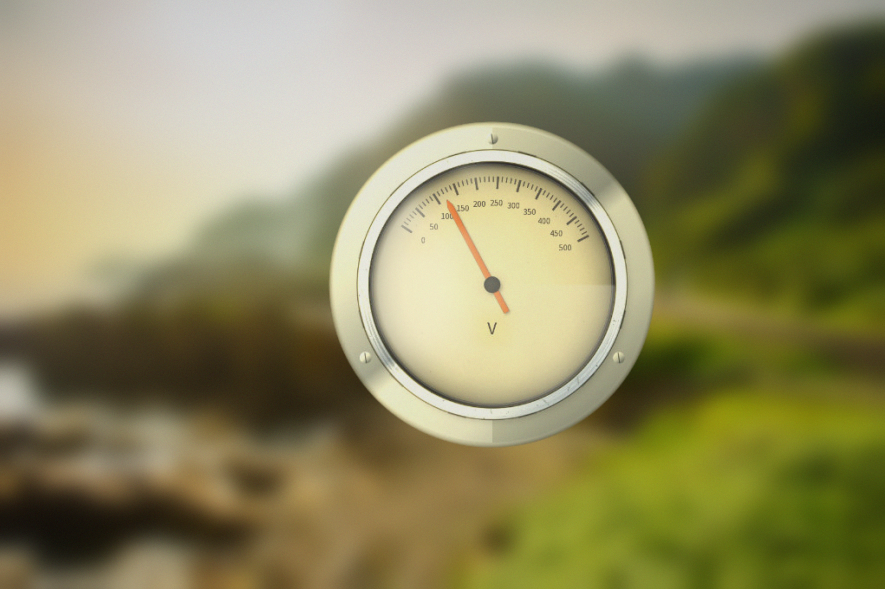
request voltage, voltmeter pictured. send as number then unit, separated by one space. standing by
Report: 120 V
